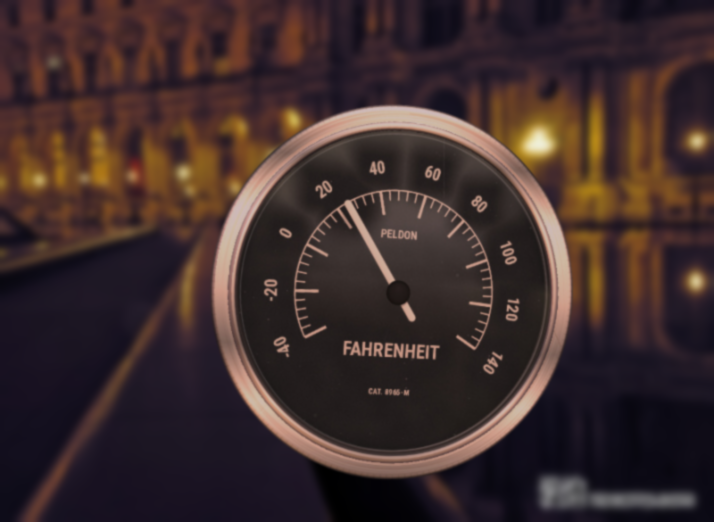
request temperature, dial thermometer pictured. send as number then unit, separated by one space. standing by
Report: 24 °F
